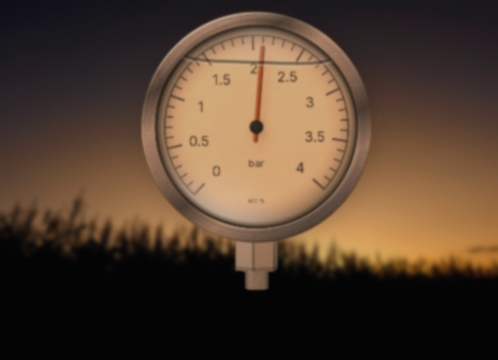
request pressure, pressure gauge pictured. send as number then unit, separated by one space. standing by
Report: 2.1 bar
